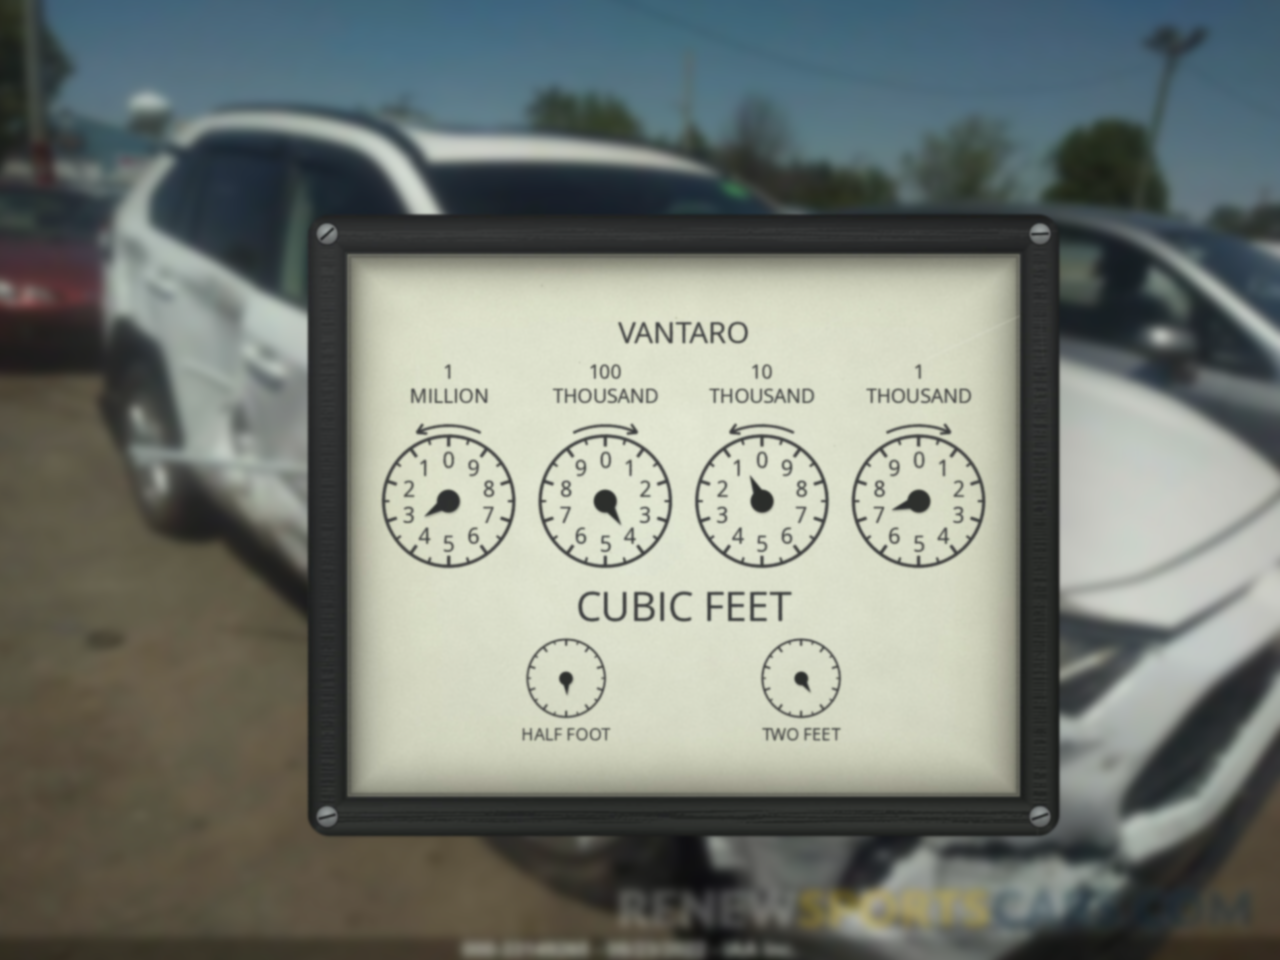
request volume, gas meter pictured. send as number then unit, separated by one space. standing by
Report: 340700 ft³
